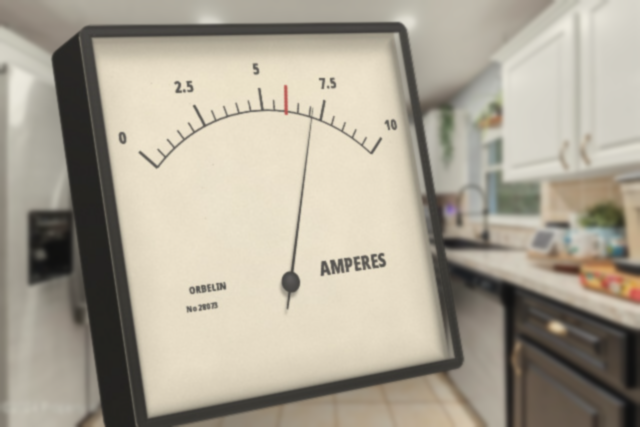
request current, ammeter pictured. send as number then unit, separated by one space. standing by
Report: 7 A
